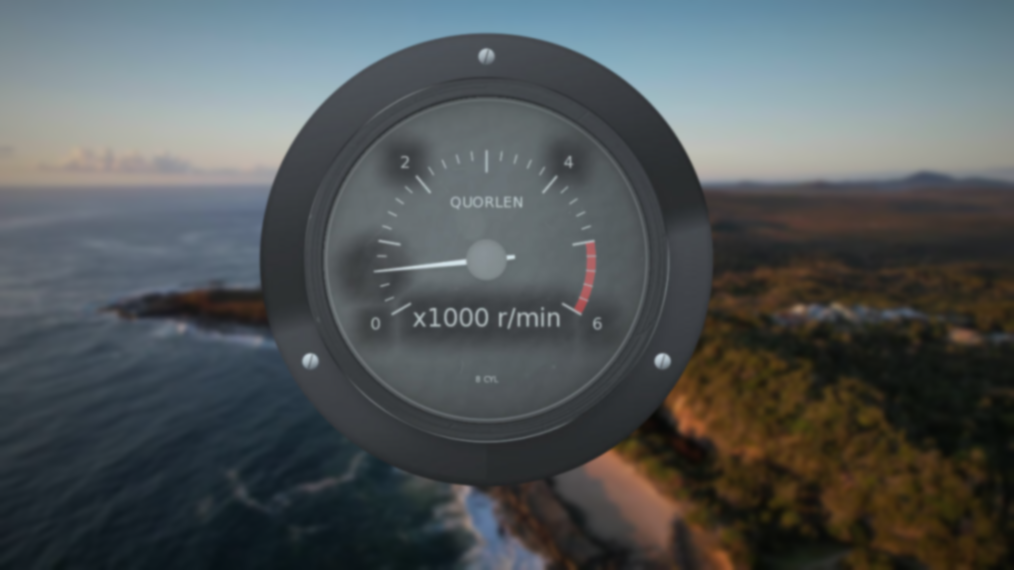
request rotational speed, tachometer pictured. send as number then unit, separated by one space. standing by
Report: 600 rpm
